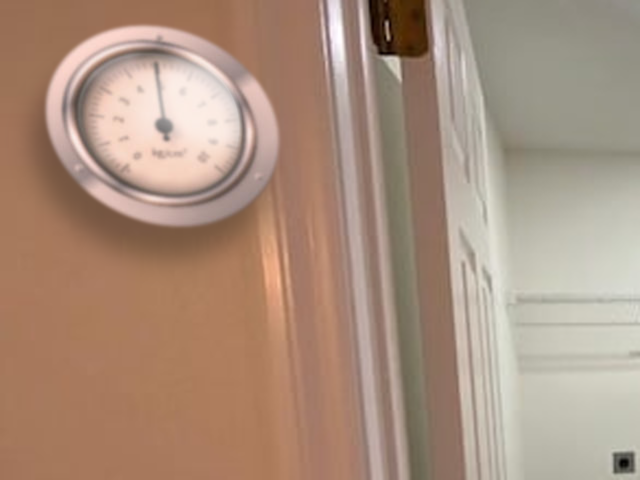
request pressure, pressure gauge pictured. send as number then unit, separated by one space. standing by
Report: 5 kg/cm²
